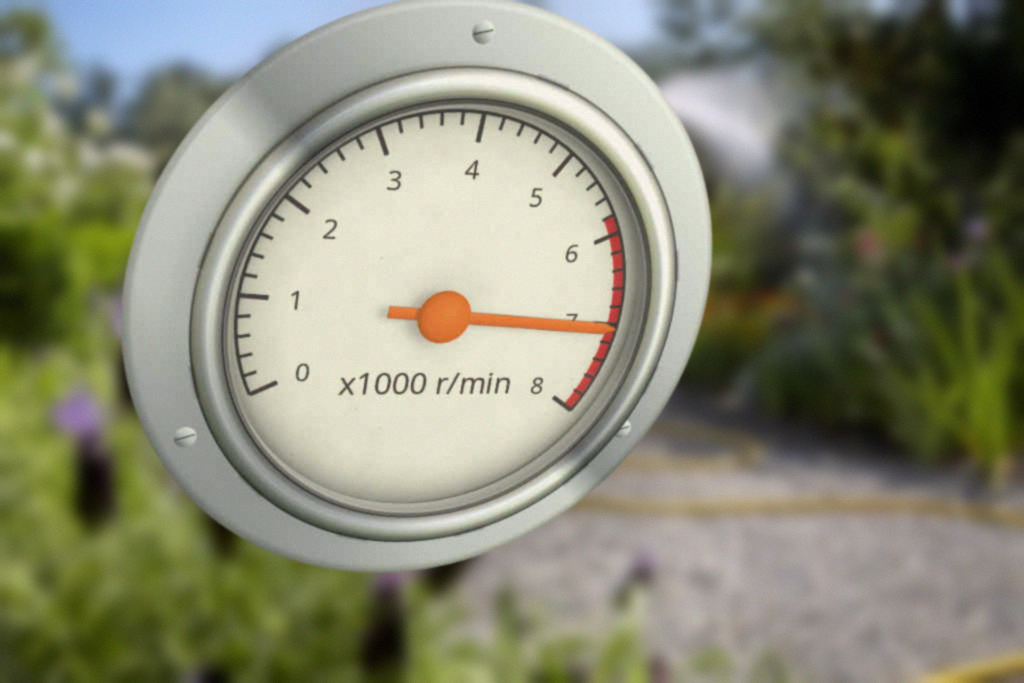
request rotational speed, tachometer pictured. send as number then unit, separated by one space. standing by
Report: 7000 rpm
